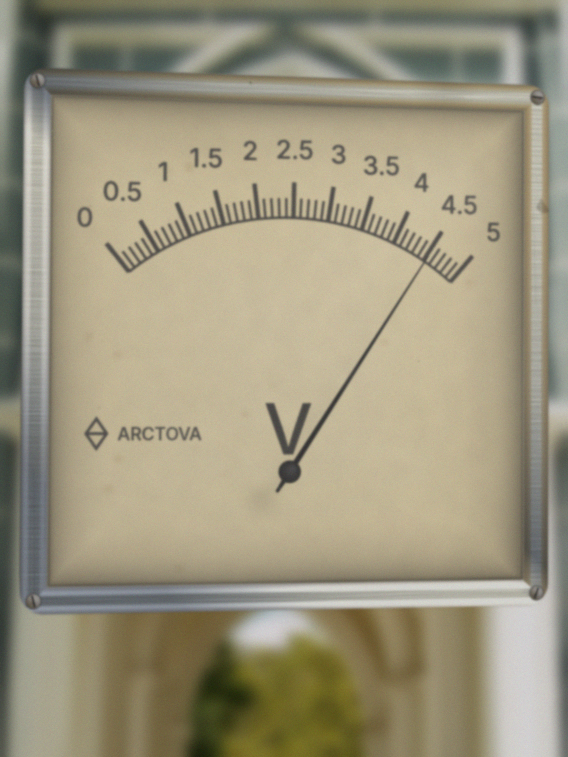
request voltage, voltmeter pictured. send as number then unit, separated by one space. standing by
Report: 4.5 V
